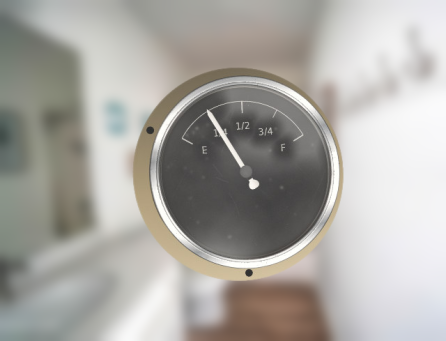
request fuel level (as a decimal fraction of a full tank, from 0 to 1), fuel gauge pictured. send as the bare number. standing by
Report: 0.25
